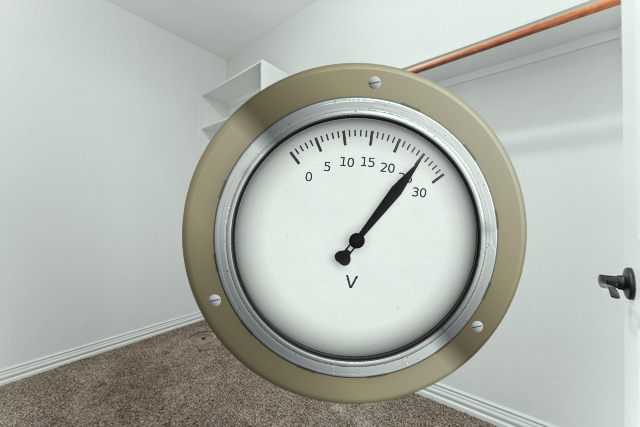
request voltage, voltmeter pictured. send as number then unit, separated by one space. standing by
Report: 25 V
